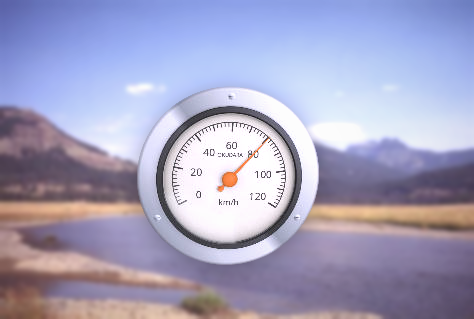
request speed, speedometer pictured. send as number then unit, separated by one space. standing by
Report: 80 km/h
